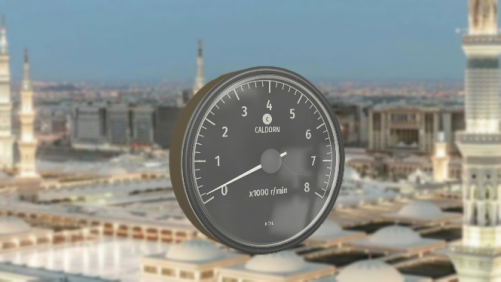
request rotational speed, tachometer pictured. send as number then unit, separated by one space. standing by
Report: 200 rpm
